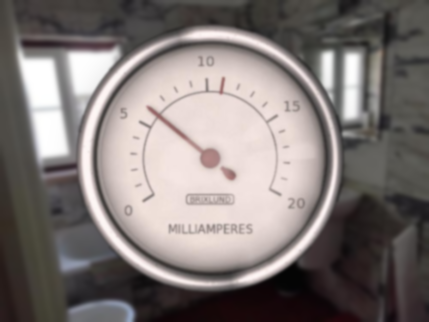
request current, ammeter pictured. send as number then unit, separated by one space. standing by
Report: 6 mA
